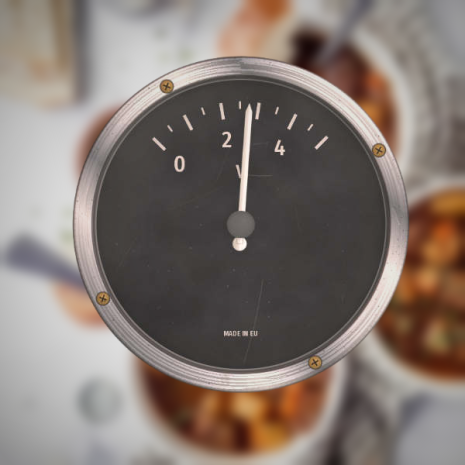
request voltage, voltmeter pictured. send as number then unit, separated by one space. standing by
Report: 2.75 V
